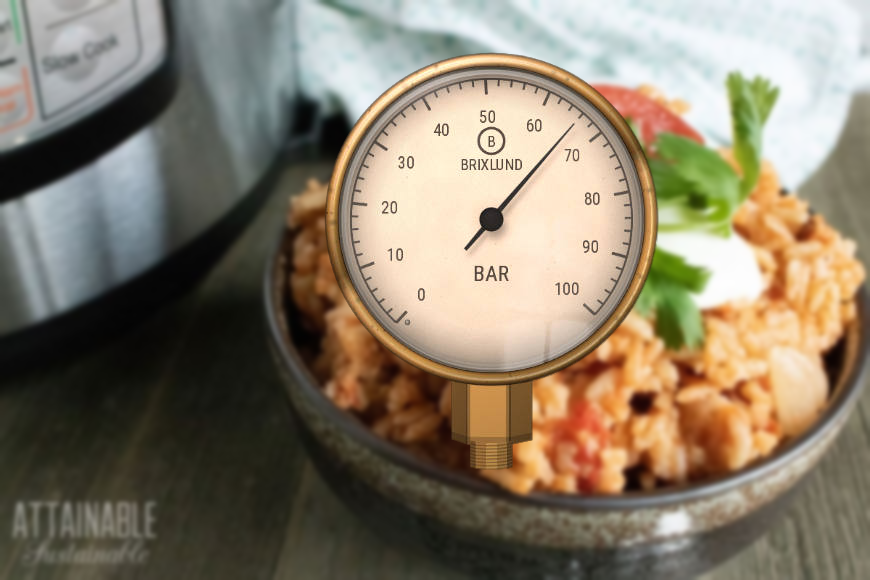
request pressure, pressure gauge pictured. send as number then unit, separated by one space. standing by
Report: 66 bar
